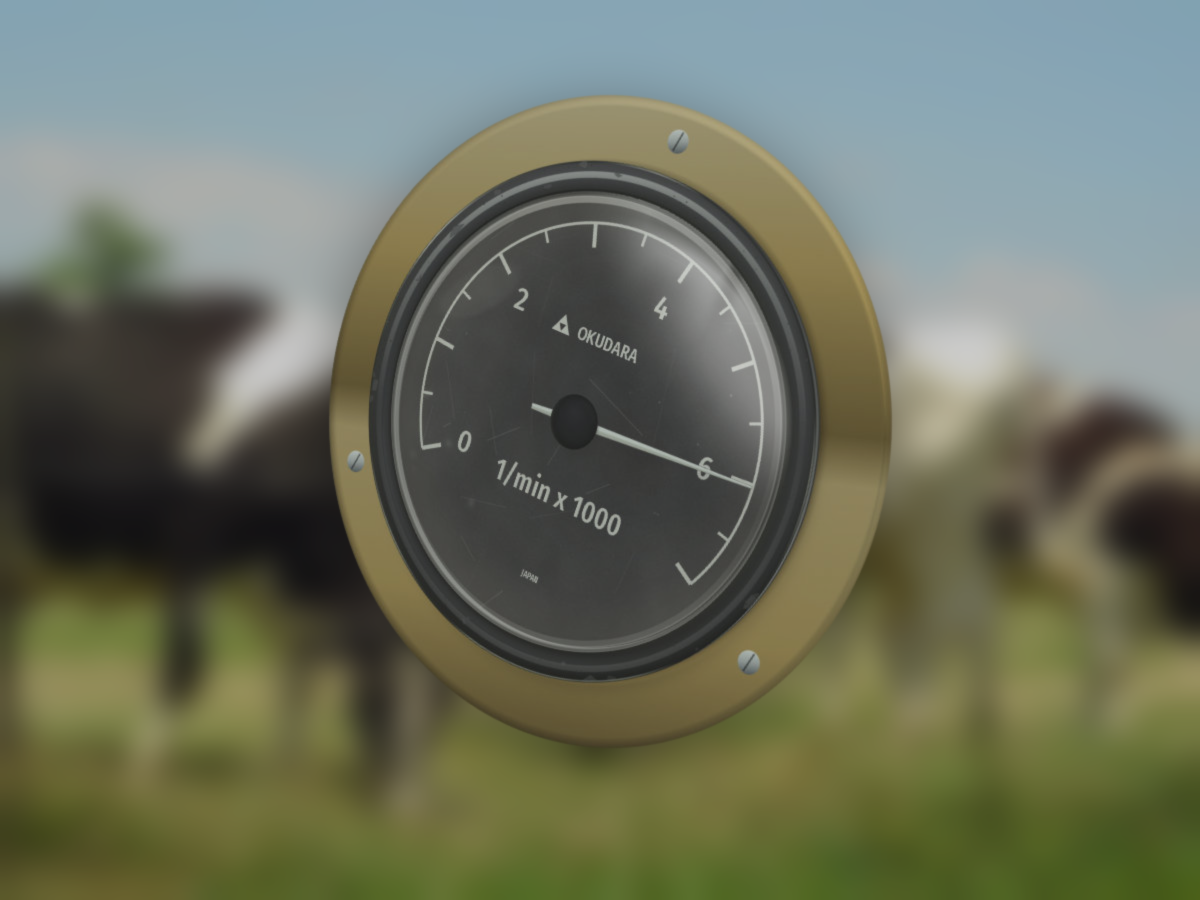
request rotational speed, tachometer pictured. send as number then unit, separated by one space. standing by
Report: 6000 rpm
